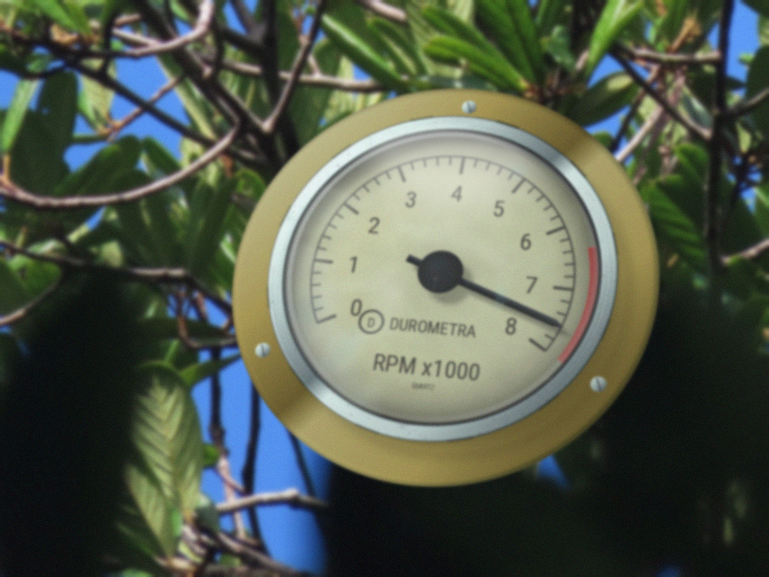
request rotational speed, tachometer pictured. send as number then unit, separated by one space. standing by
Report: 7600 rpm
